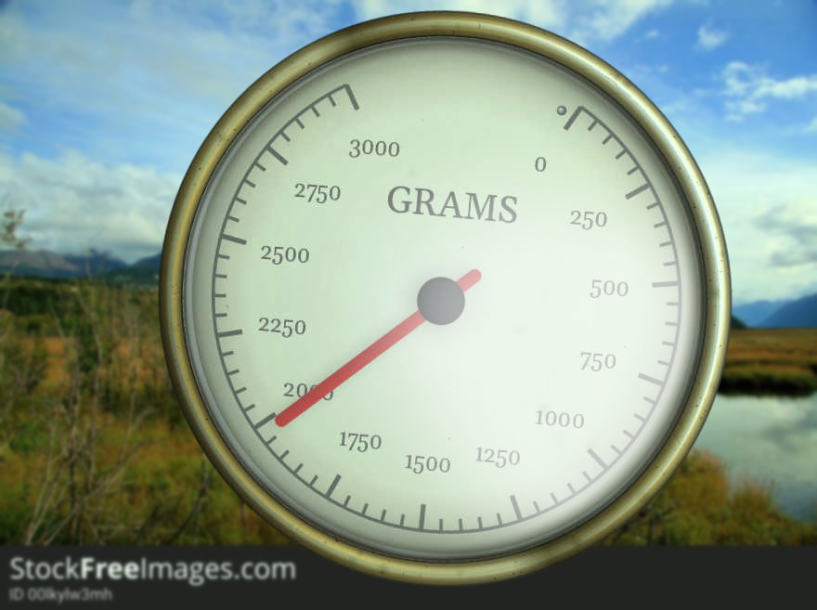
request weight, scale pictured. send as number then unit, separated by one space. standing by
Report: 1975 g
